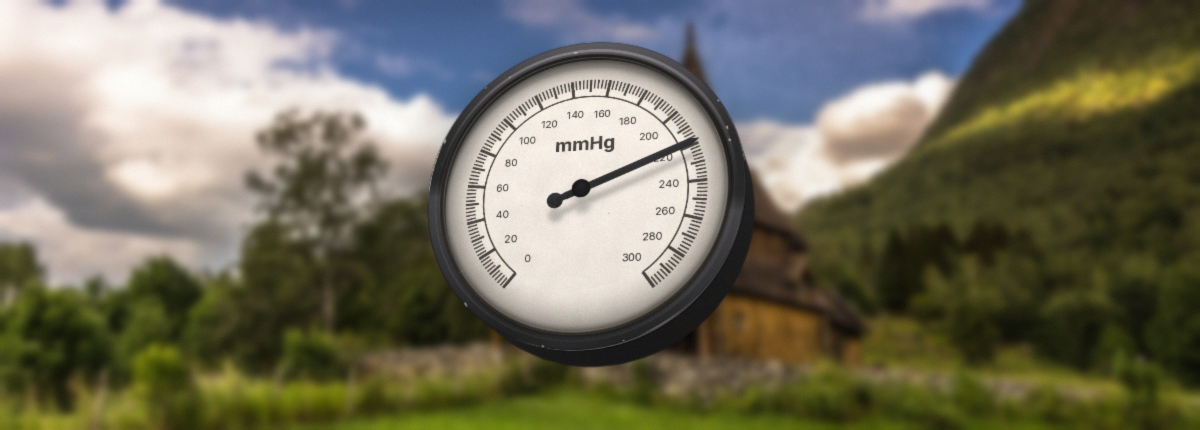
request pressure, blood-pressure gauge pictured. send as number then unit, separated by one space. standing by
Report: 220 mmHg
